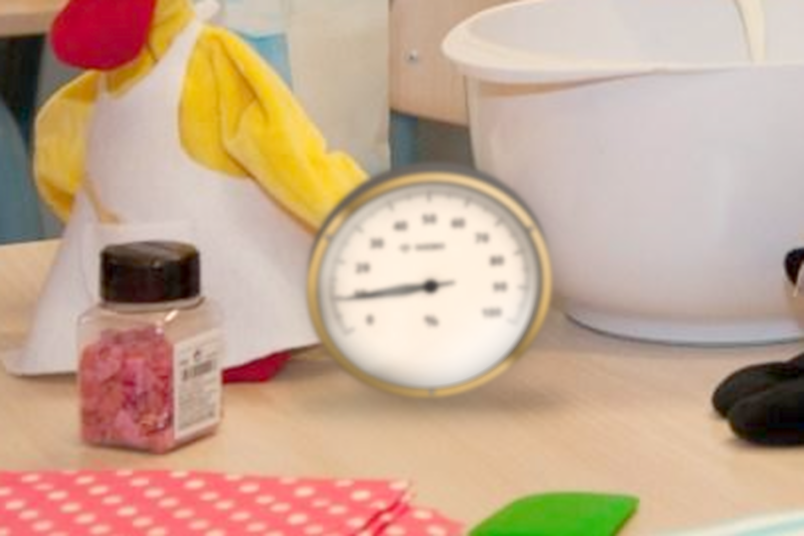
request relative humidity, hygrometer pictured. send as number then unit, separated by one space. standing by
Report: 10 %
